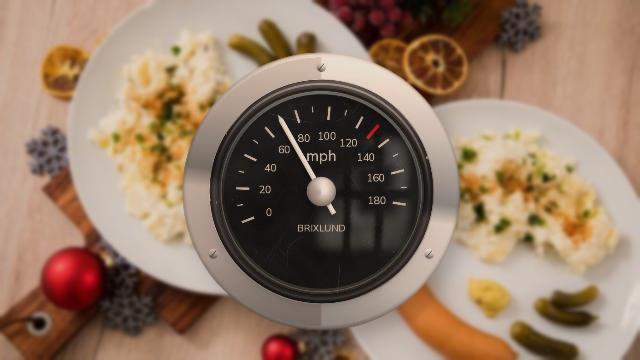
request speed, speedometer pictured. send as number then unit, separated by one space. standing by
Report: 70 mph
